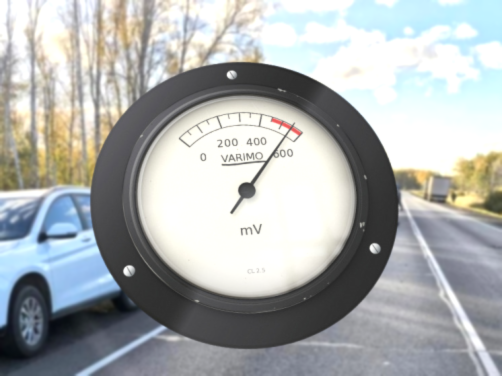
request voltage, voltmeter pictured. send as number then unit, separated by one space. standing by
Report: 550 mV
